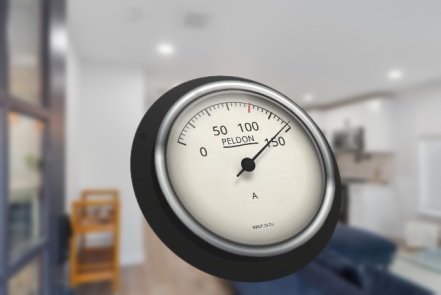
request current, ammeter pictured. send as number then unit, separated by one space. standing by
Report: 145 A
